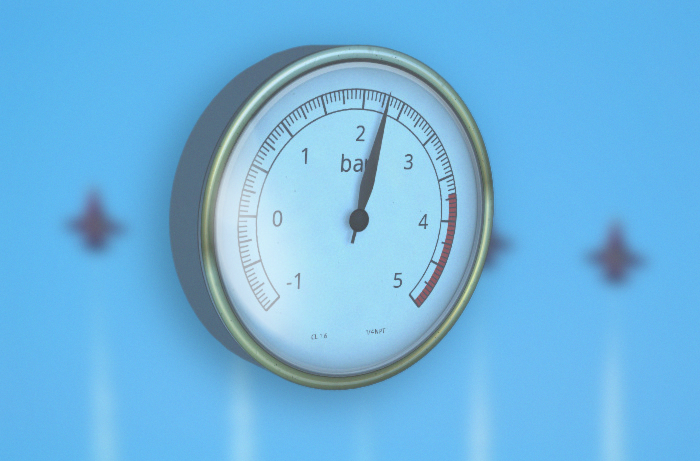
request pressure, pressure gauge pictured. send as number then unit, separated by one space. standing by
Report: 2.25 bar
